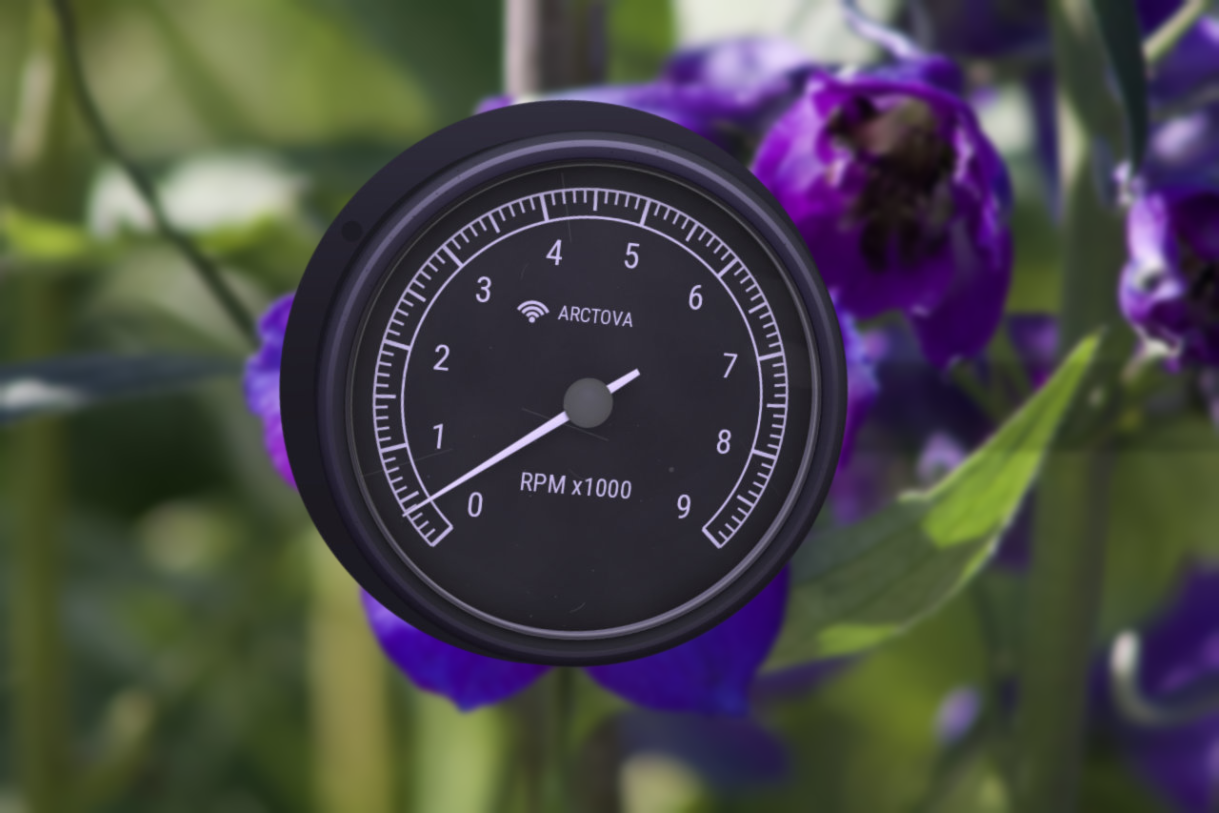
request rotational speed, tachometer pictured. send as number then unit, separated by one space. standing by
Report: 400 rpm
